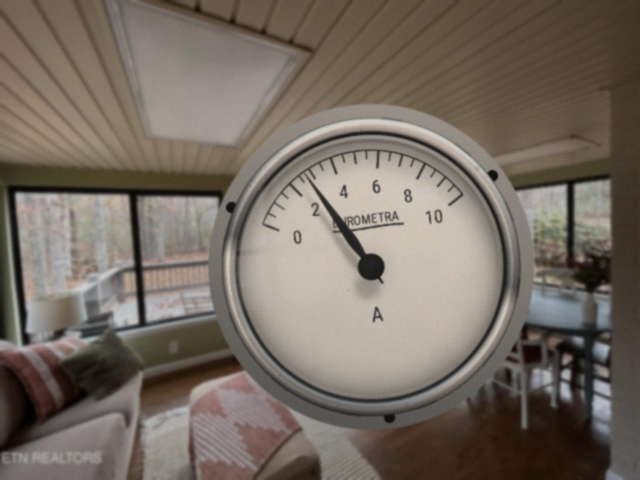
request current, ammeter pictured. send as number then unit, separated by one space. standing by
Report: 2.75 A
